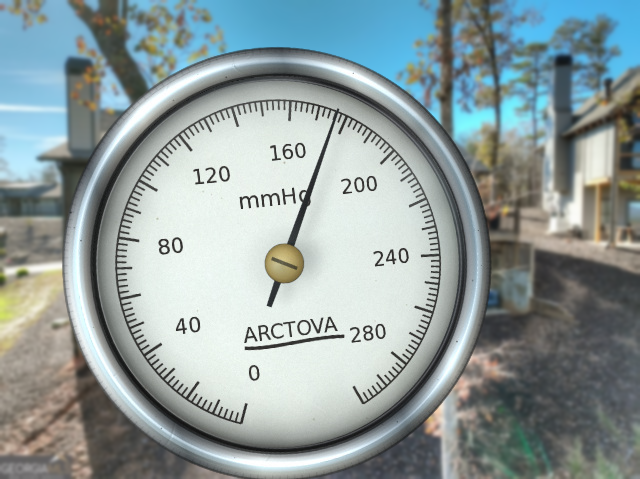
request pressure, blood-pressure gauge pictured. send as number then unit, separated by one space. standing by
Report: 176 mmHg
